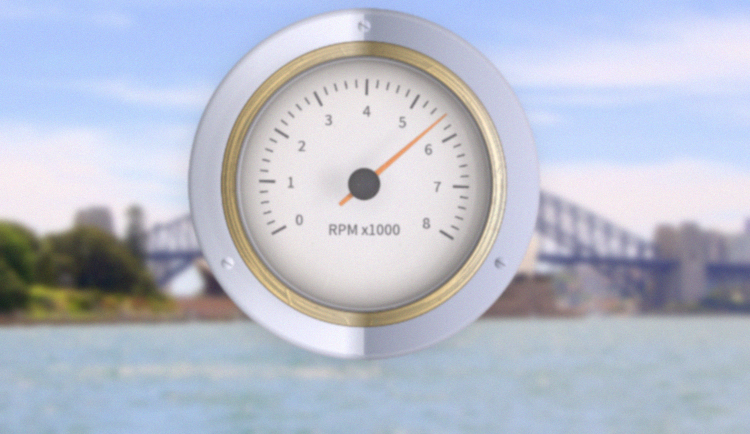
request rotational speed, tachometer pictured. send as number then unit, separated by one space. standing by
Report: 5600 rpm
